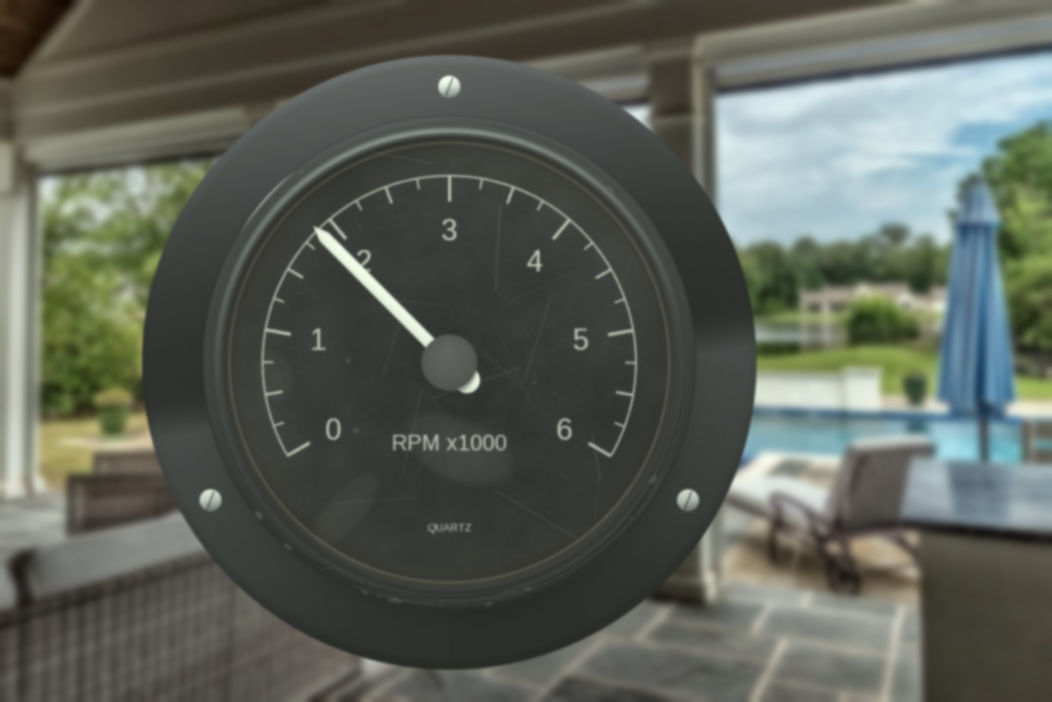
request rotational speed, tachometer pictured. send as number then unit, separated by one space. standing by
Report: 1875 rpm
